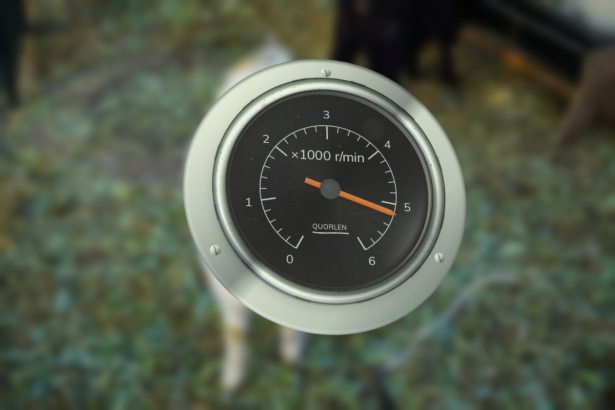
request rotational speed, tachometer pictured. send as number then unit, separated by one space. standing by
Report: 5200 rpm
